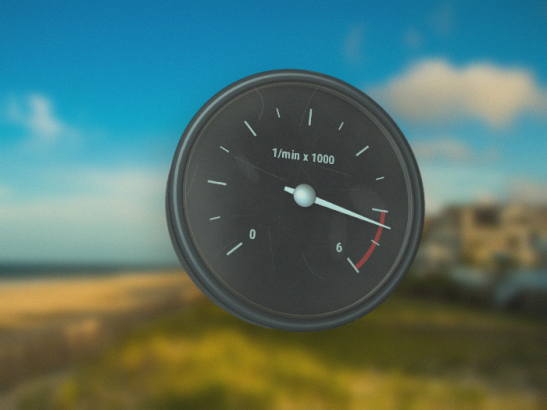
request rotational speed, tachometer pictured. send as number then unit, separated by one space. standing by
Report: 5250 rpm
